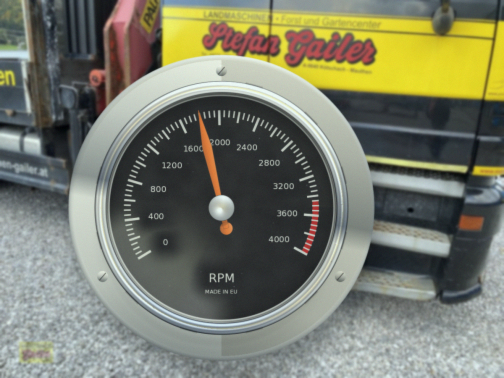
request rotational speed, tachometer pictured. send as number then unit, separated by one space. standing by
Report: 1800 rpm
